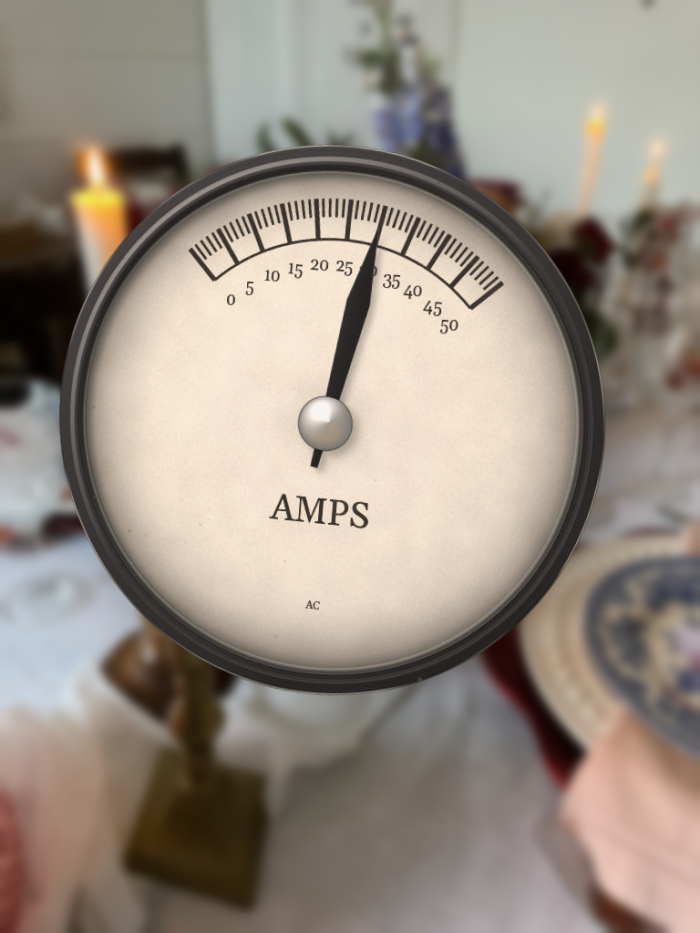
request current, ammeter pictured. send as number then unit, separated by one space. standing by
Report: 30 A
